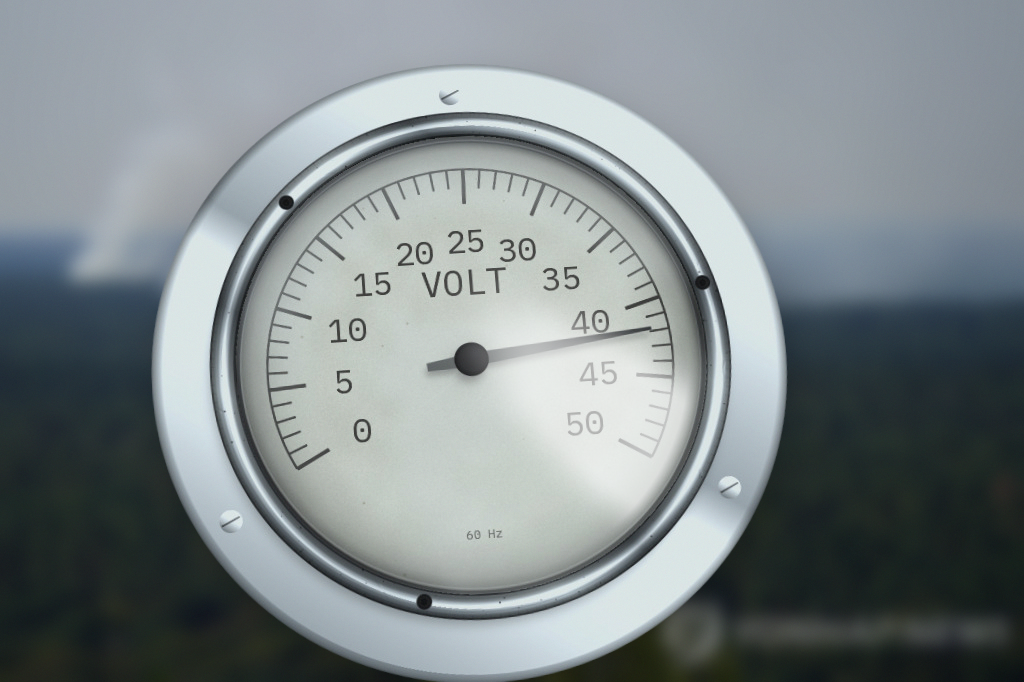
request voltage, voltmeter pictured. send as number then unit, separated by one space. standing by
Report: 42 V
